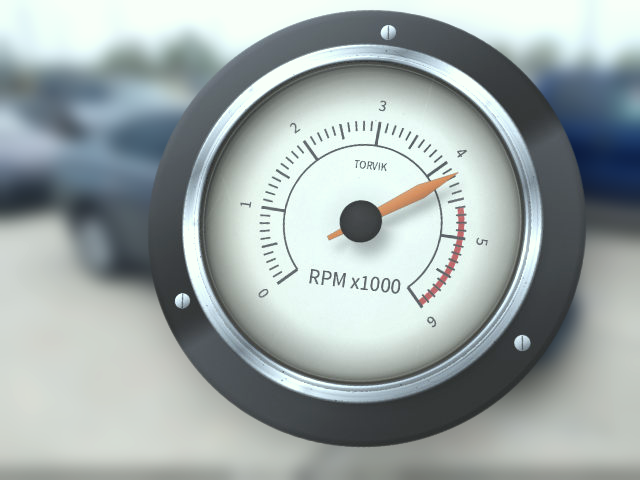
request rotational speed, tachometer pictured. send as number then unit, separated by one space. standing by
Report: 4200 rpm
